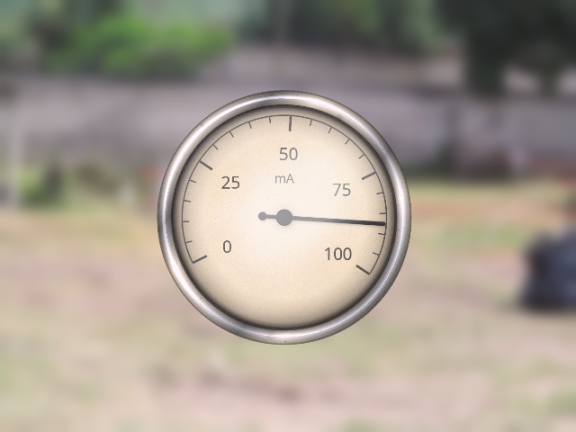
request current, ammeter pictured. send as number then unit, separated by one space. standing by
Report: 87.5 mA
